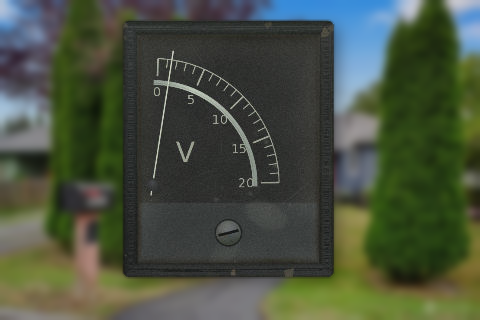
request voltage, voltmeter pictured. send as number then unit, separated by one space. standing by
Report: 1.5 V
